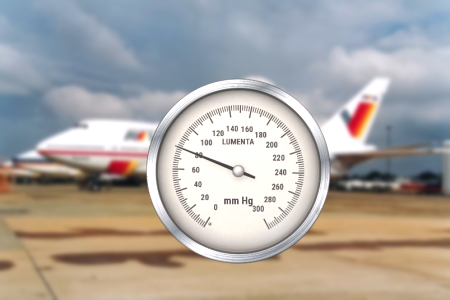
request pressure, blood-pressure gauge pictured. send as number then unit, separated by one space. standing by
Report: 80 mmHg
